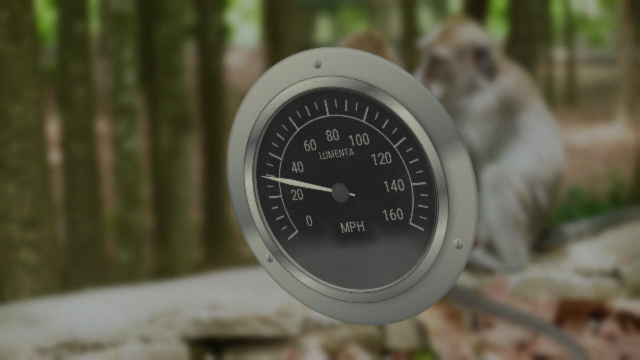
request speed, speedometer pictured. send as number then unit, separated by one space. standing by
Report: 30 mph
